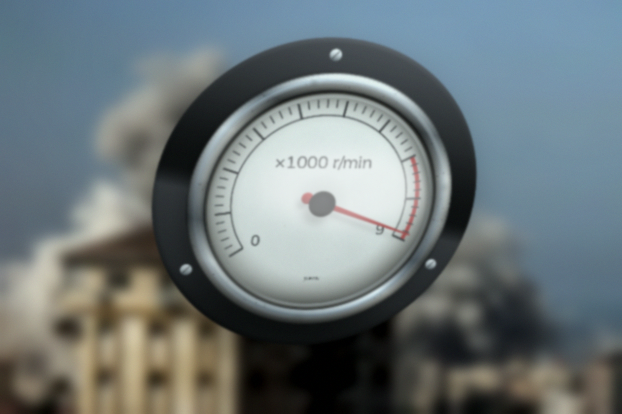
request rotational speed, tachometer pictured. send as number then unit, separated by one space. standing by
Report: 8800 rpm
